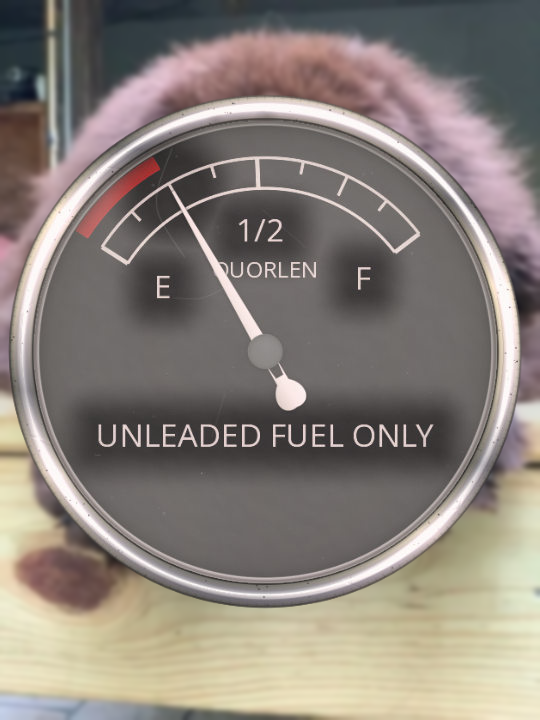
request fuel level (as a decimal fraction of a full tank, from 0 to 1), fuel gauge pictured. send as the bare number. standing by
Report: 0.25
